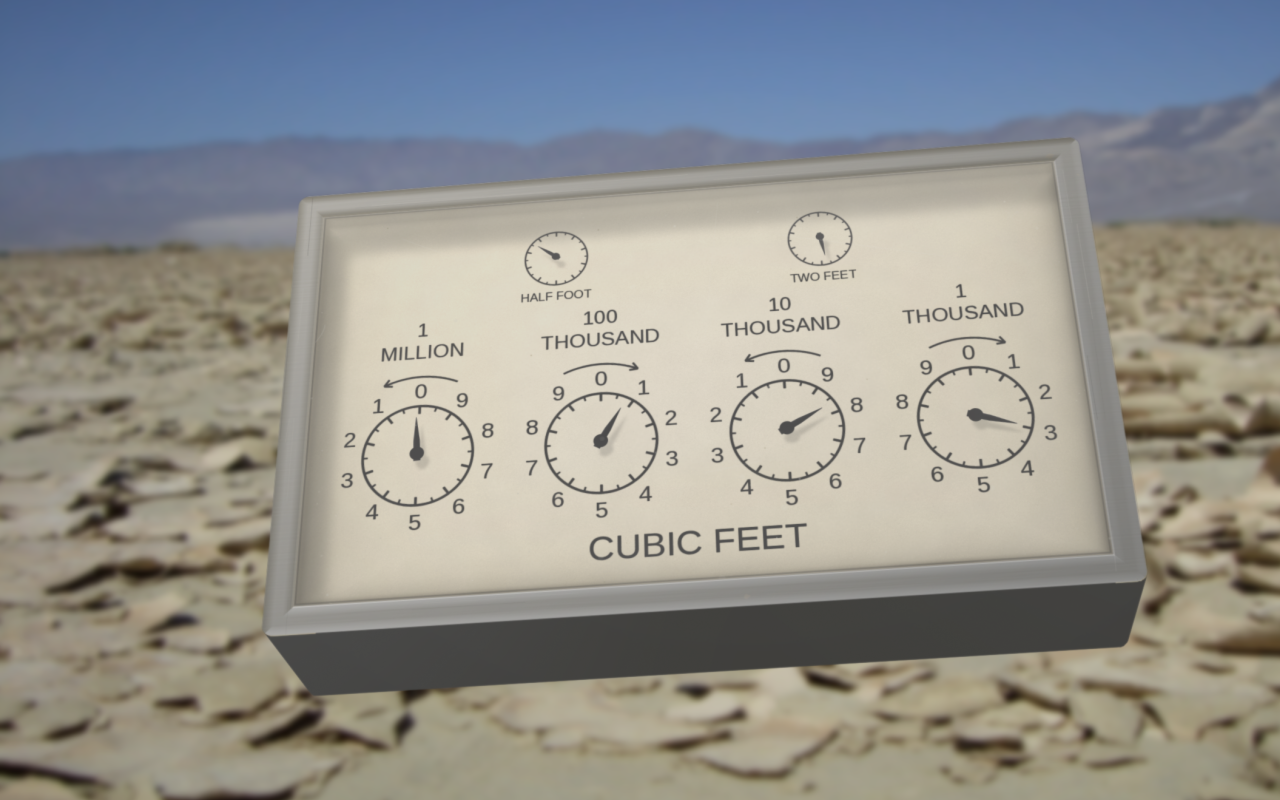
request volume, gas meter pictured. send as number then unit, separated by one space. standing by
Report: 8300 ft³
